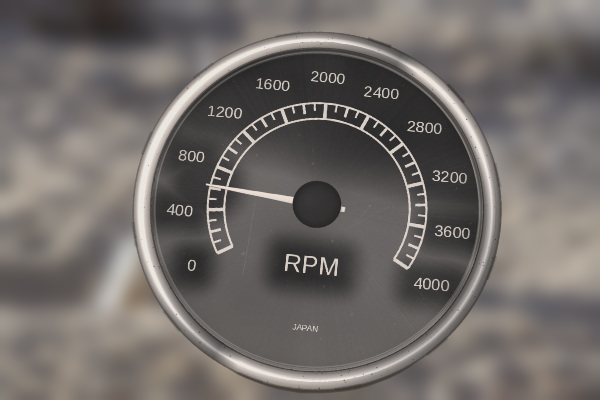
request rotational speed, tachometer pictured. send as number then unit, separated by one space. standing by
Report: 600 rpm
